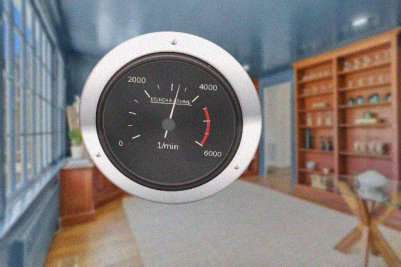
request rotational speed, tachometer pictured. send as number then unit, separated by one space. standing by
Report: 3250 rpm
